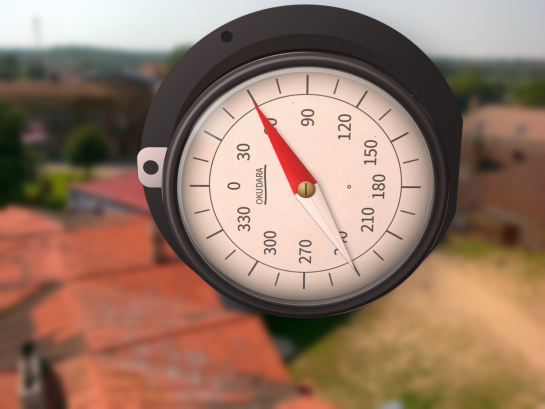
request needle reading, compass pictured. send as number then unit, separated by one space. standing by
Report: 60 °
